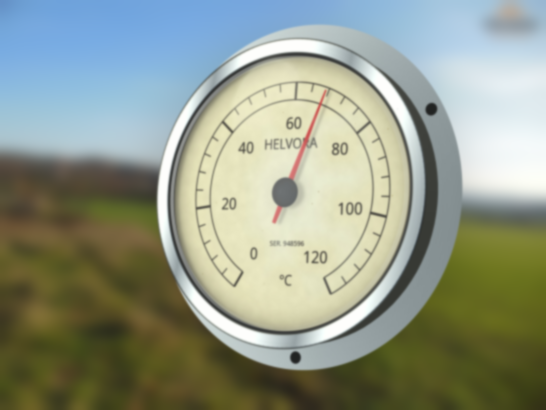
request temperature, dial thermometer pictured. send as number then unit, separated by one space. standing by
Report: 68 °C
